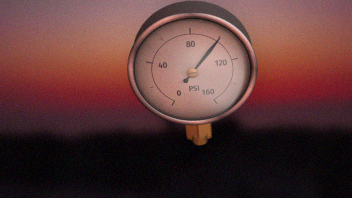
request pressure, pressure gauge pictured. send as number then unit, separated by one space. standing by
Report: 100 psi
